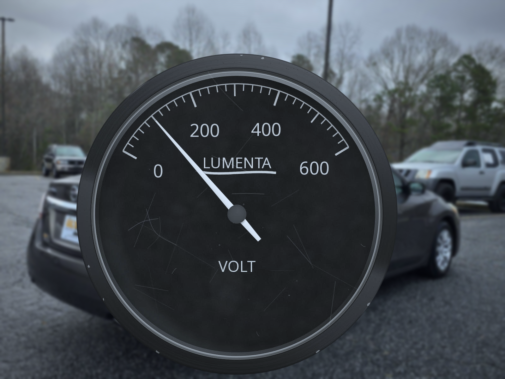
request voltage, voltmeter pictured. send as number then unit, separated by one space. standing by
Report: 100 V
